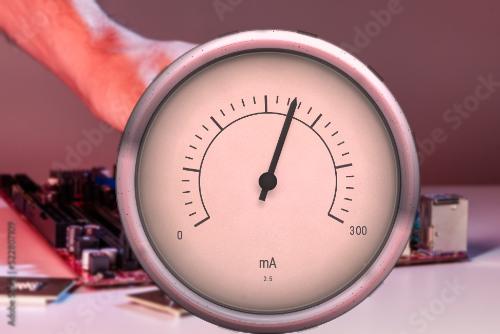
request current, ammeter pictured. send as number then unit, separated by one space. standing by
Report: 175 mA
